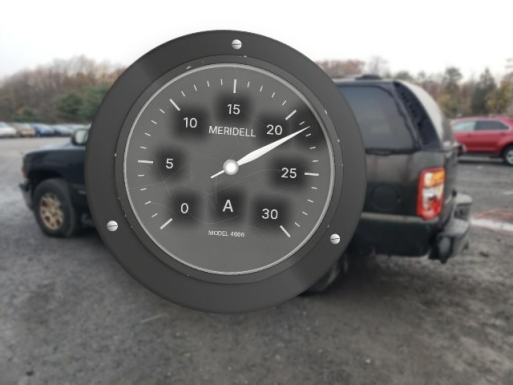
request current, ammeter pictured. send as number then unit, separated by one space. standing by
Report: 21.5 A
